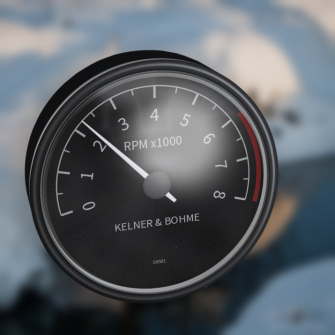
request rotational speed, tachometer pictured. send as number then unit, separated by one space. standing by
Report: 2250 rpm
